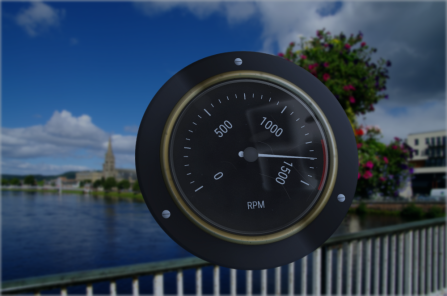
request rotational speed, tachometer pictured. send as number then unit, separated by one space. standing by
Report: 1350 rpm
